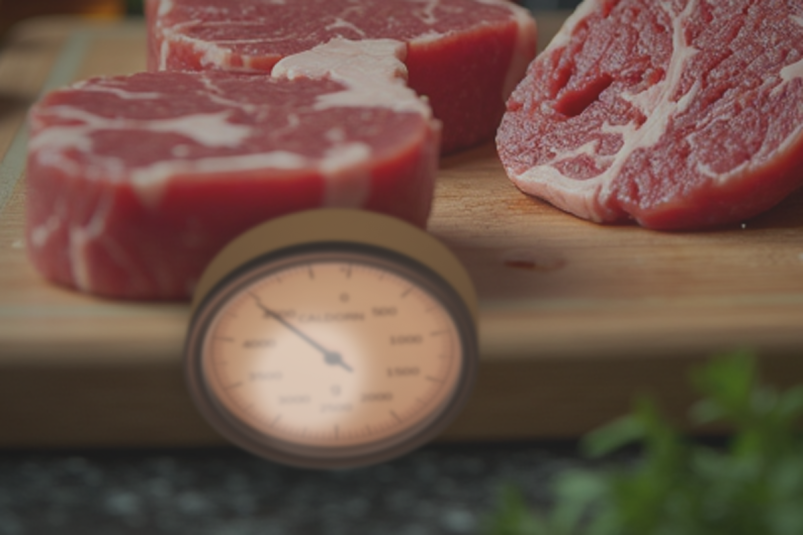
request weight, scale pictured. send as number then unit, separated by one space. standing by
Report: 4500 g
